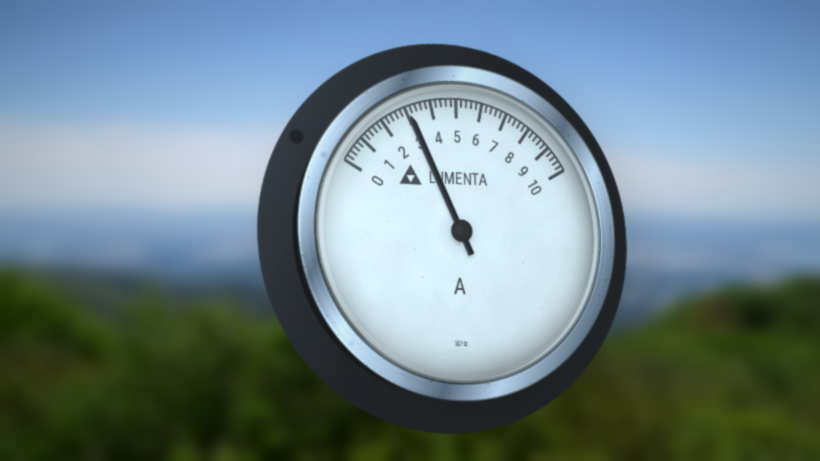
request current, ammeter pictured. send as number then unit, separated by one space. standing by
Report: 3 A
